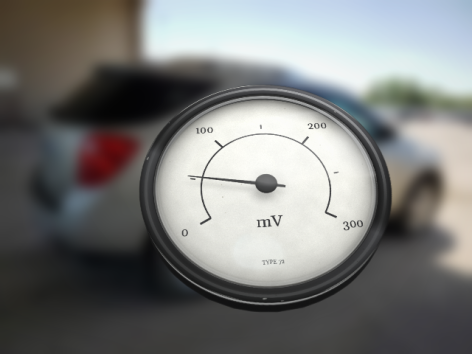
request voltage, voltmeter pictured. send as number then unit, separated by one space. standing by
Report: 50 mV
